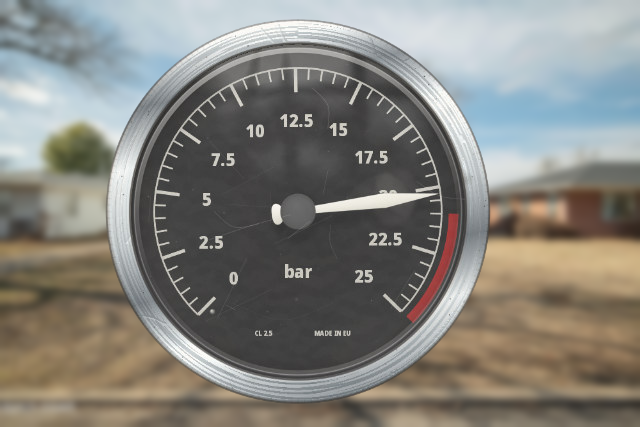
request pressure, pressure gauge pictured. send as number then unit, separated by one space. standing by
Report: 20.25 bar
